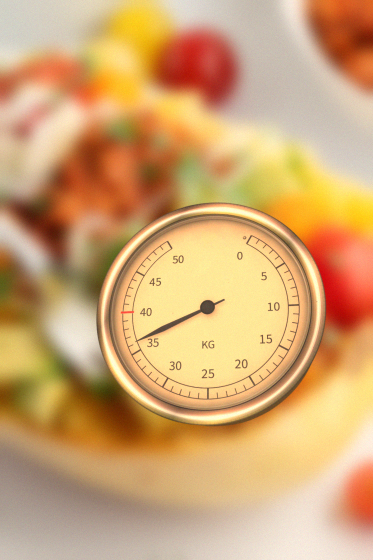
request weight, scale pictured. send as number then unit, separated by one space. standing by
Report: 36 kg
